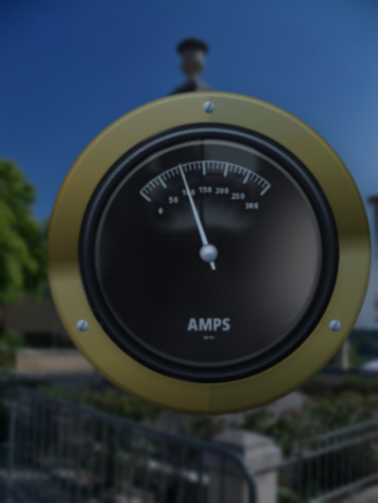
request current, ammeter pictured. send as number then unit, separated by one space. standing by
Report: 100 A
